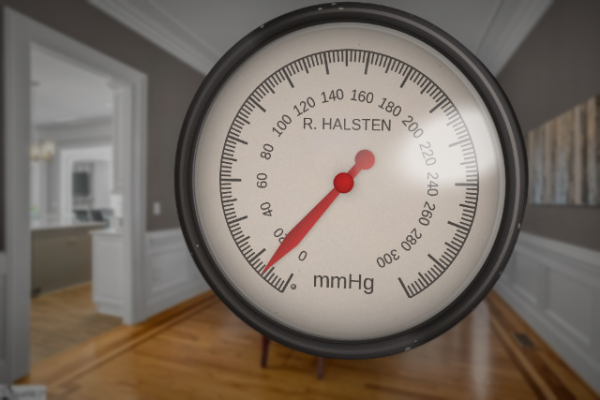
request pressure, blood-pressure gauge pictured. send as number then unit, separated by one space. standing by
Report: 12 mmHg
